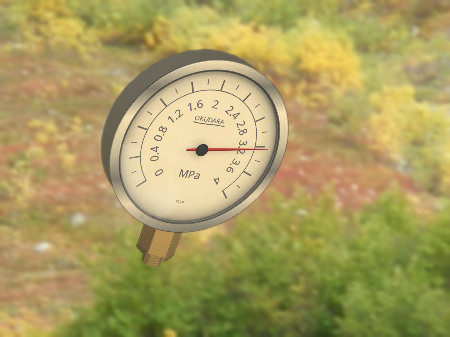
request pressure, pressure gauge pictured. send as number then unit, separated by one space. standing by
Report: 3.2 MPa
